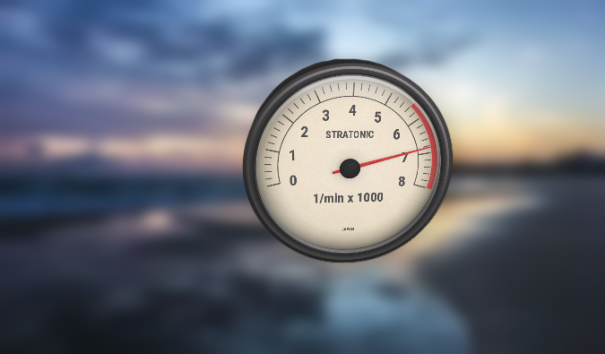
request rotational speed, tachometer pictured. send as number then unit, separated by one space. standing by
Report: 6800 rpm
